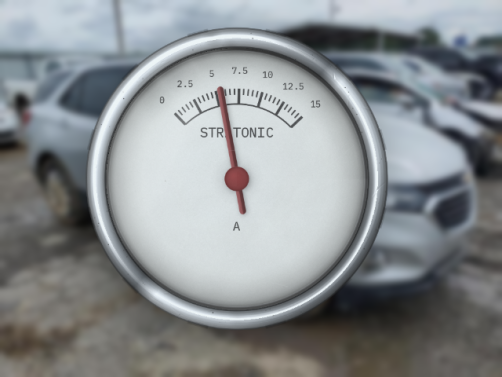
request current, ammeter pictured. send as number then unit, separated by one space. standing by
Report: 5.5 A
